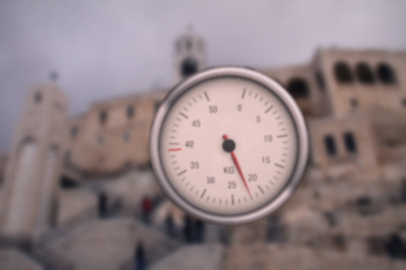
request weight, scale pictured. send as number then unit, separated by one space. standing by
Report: 22 kg
